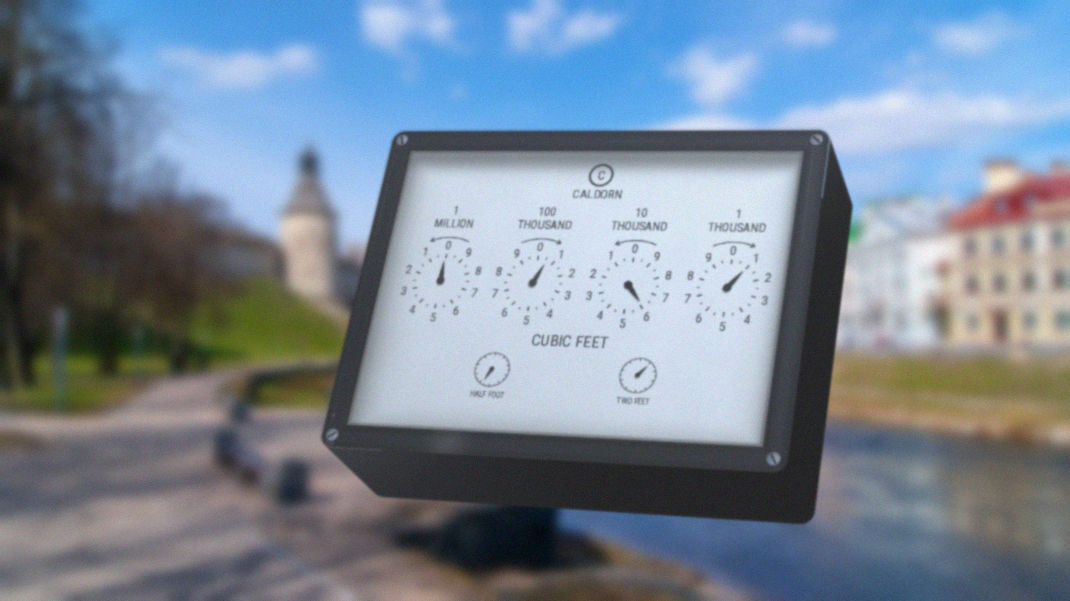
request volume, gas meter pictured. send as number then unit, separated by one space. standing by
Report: 6100 ft³
